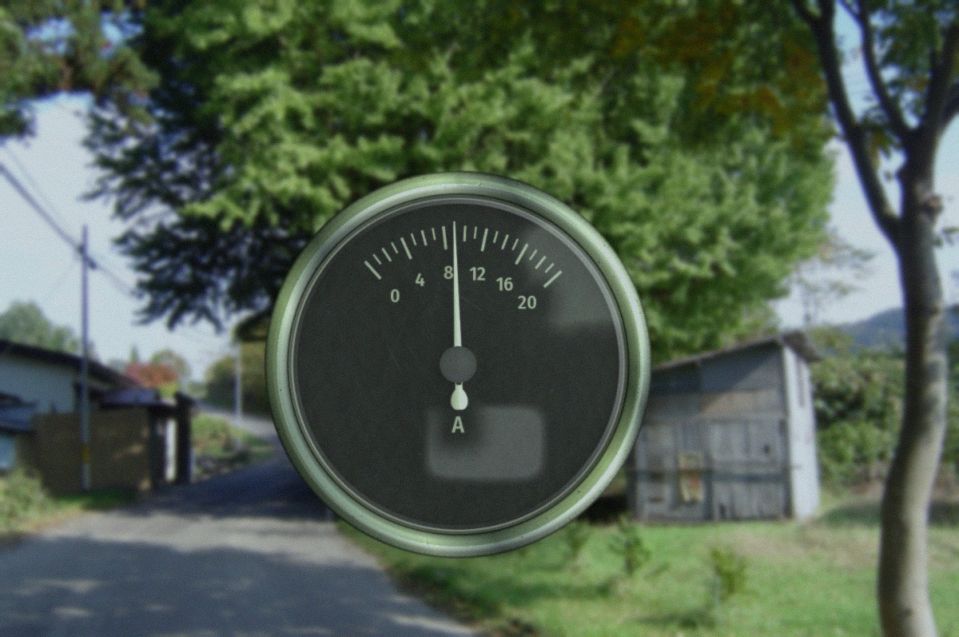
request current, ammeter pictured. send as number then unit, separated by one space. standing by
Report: 9 A
